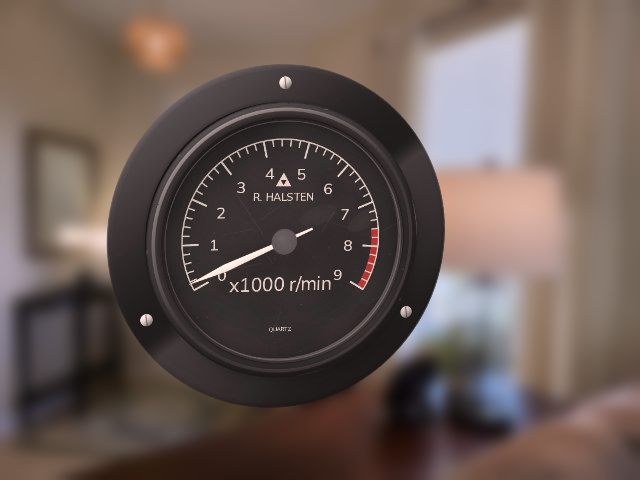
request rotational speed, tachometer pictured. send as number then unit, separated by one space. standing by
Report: 200 rpm
